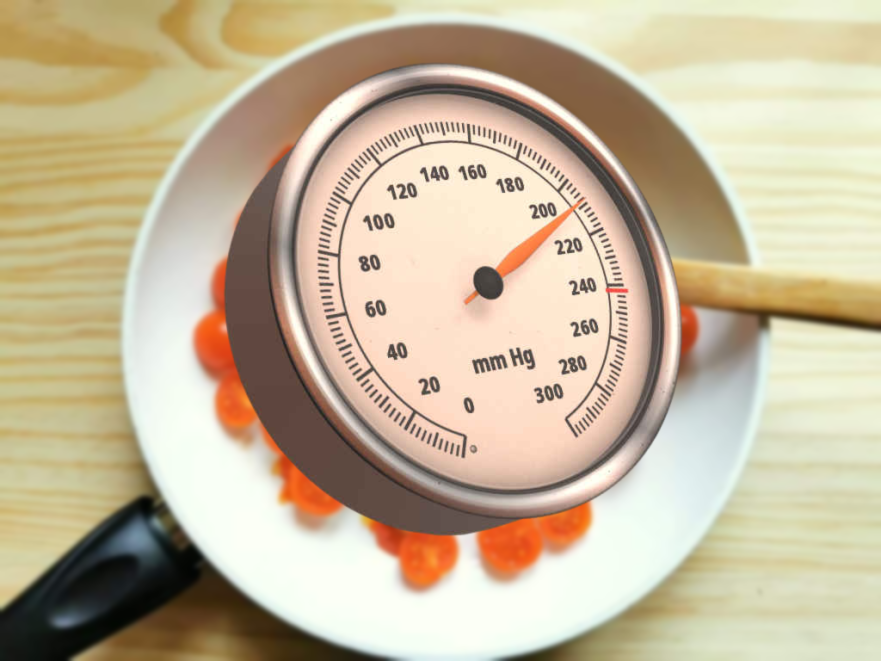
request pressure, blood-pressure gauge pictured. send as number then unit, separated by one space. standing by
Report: 208 mmHg
